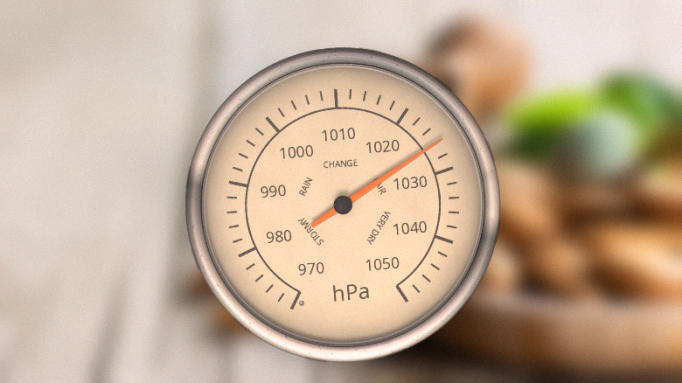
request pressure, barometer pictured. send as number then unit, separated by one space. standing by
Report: 1026 hPa
